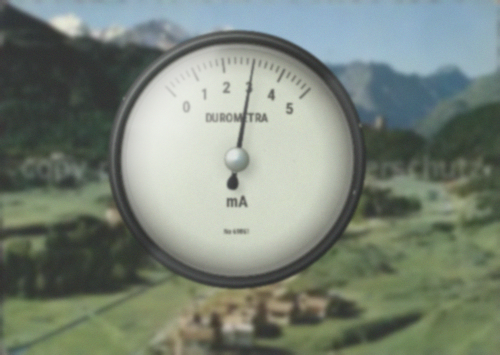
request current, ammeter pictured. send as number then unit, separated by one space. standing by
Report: 3 mA
